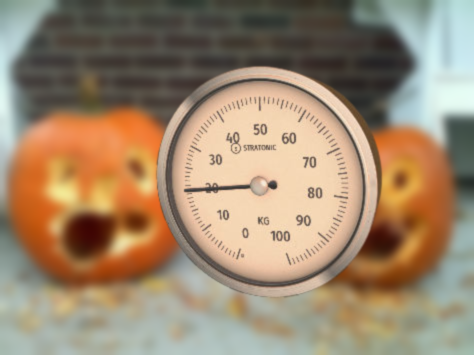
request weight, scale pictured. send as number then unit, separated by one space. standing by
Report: 20 kg
